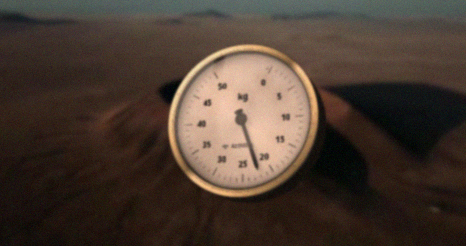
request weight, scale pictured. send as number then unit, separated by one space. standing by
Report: 22 kg
